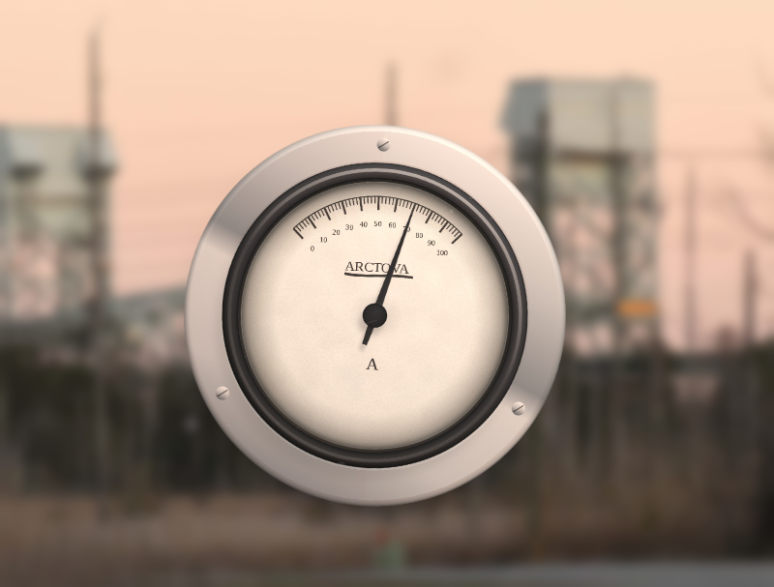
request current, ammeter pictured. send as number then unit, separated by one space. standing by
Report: 70 A
